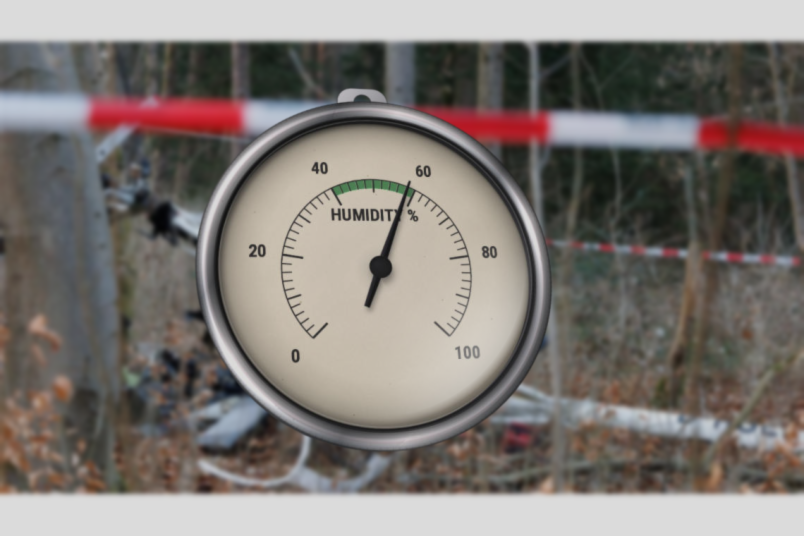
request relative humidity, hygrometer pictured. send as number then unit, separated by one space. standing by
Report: 58 %
